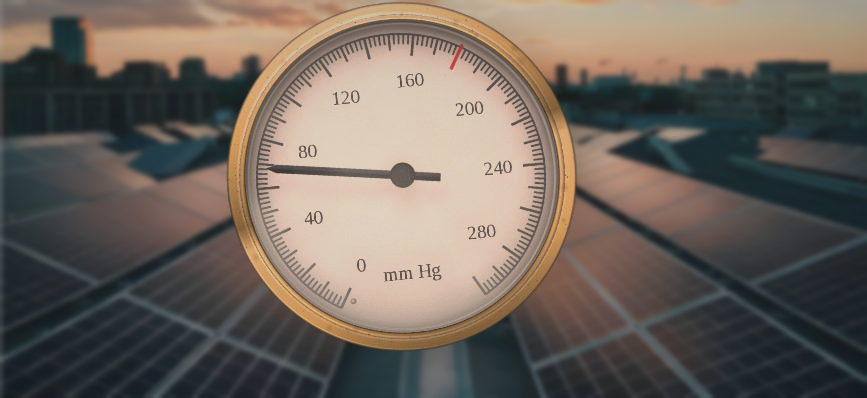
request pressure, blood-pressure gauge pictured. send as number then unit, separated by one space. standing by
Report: 68 mmHg
